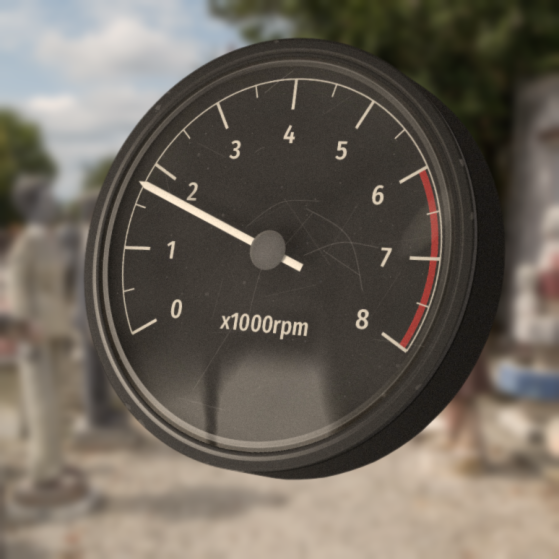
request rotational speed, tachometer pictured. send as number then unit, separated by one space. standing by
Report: 1750 rpm
